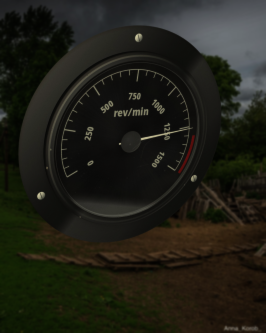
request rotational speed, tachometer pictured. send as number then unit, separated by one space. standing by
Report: 1250 rpm
